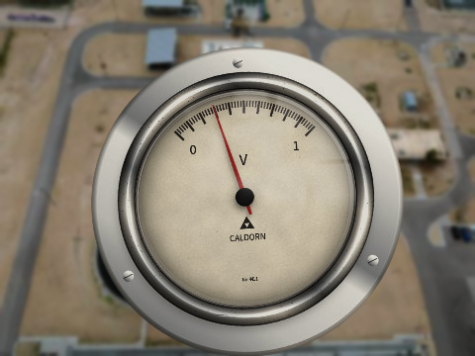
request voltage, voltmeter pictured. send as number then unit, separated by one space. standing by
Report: 0.3 V
